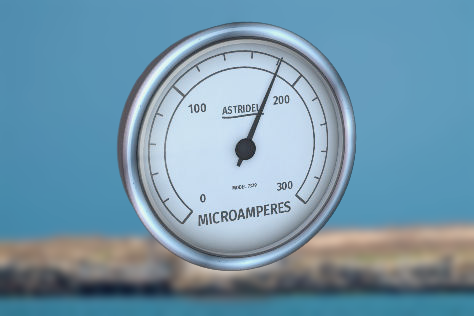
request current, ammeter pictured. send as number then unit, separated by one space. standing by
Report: 180 µA
